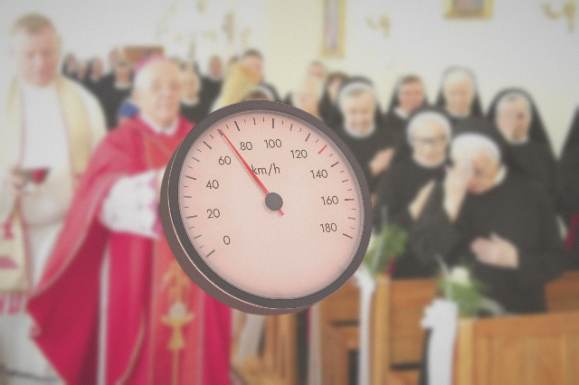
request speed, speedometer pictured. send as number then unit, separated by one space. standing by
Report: 70 km/h
